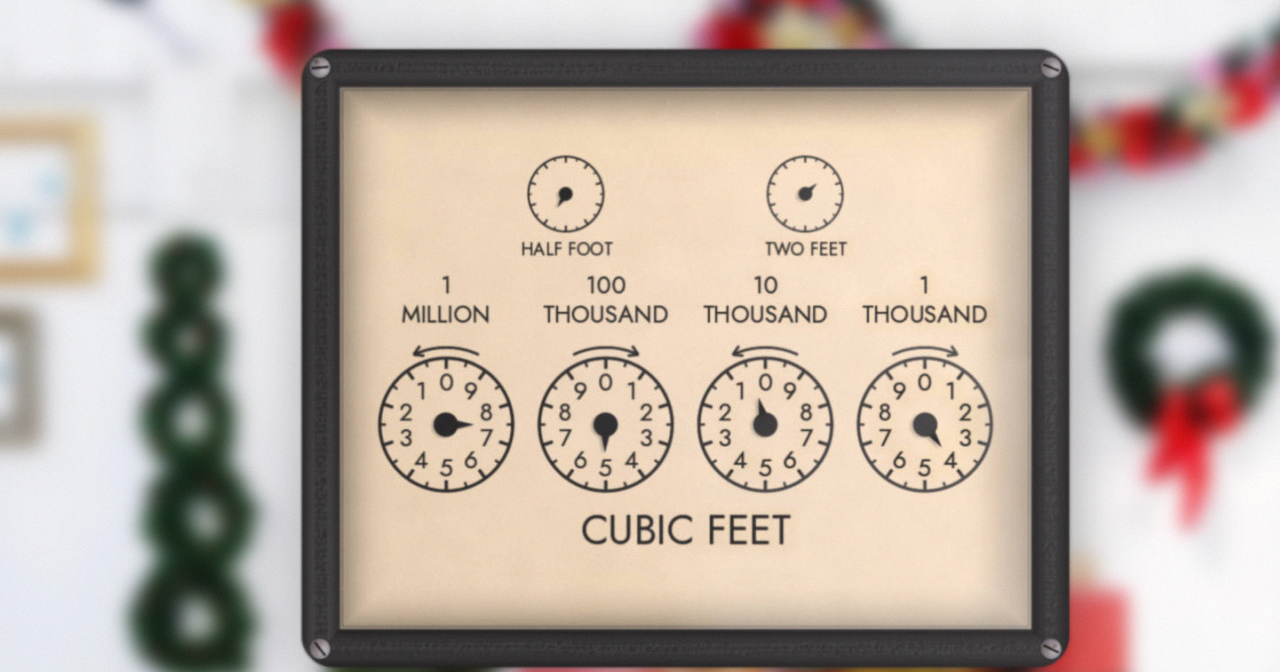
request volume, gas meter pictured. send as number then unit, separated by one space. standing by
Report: 750400 ft³
